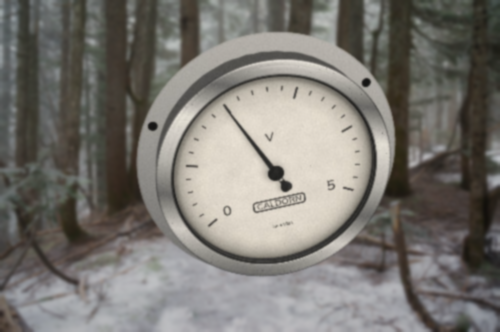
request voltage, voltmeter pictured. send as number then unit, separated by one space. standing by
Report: 2 V
